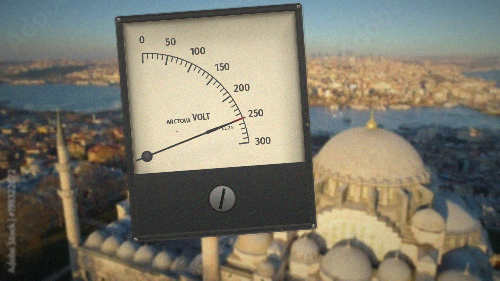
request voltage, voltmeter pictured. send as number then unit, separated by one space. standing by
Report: 250 V
